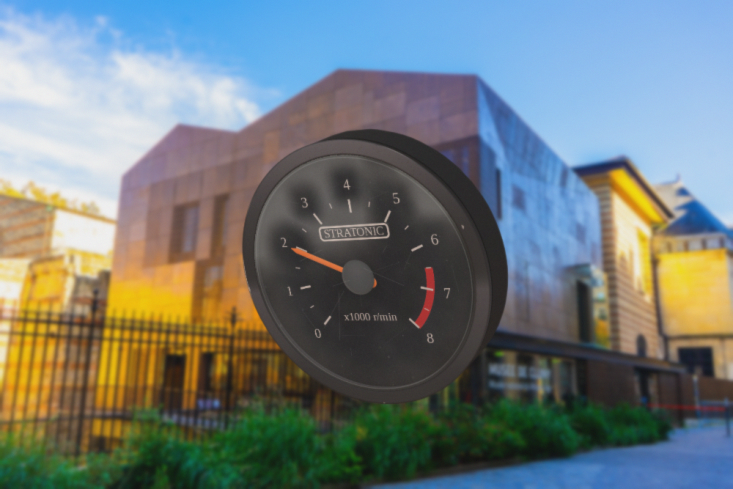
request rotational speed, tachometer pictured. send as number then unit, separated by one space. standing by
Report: 2000 rpm
